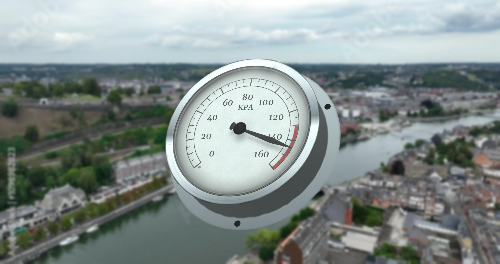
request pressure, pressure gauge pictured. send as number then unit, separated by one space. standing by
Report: 145 kPa
